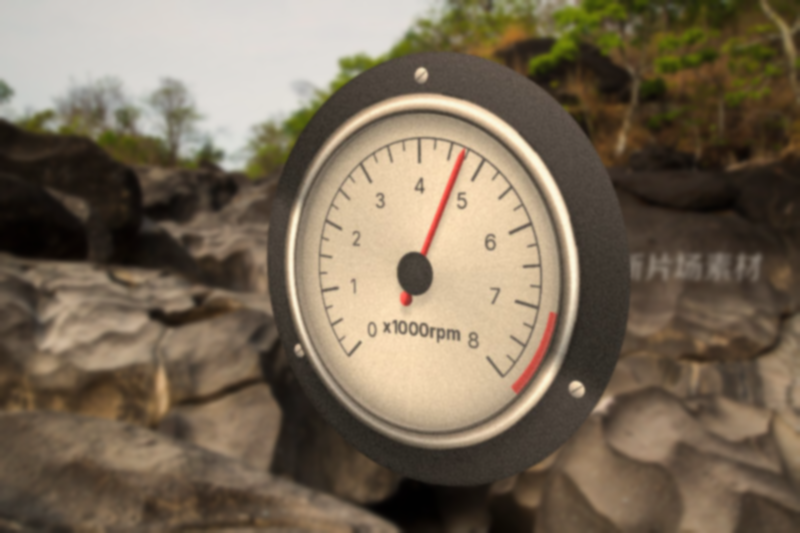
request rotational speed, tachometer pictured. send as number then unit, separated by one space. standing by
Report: 4750 rpm
